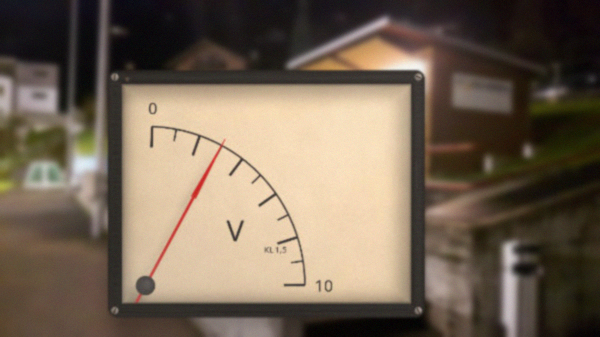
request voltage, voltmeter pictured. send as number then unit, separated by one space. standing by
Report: 3 V
